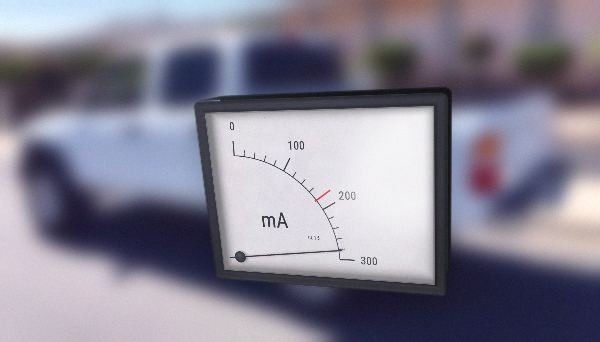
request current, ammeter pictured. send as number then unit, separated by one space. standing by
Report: 280 mA
